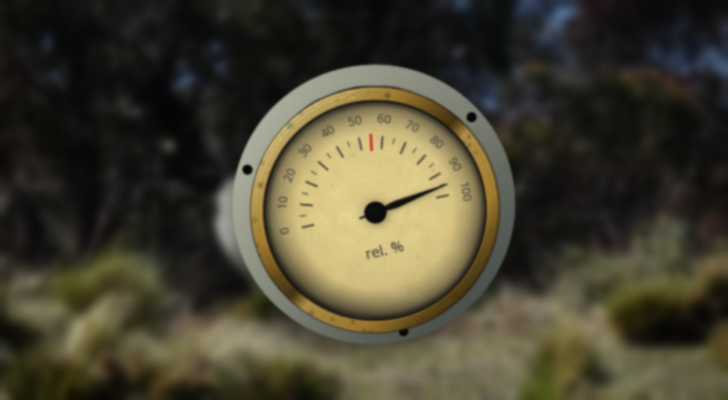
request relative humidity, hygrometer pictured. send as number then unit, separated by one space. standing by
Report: 95 %
